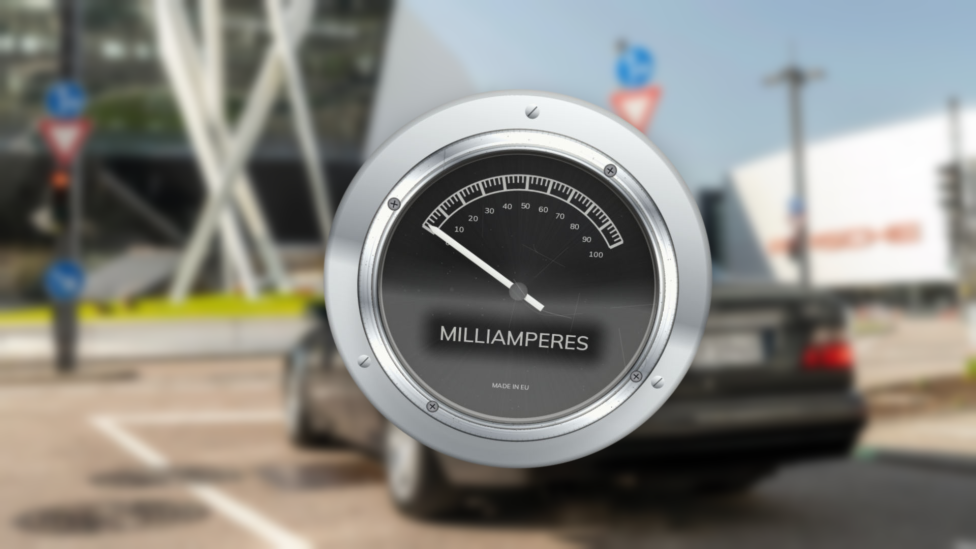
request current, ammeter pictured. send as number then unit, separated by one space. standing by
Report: 2 mA
